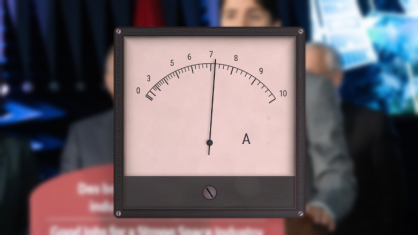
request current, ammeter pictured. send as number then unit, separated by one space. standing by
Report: 7.2 A
